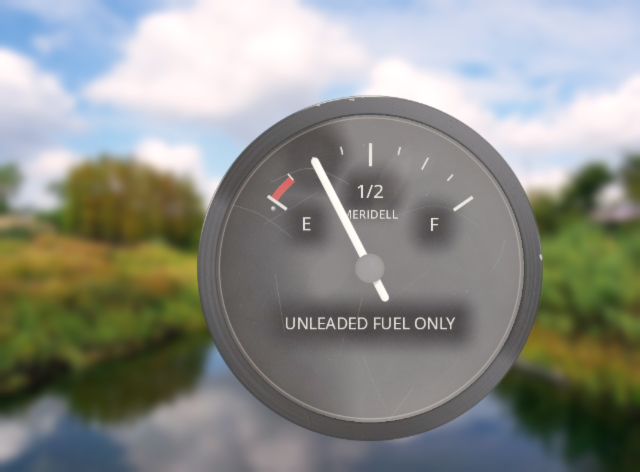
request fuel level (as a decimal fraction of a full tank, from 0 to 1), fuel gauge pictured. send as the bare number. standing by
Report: 0.25
